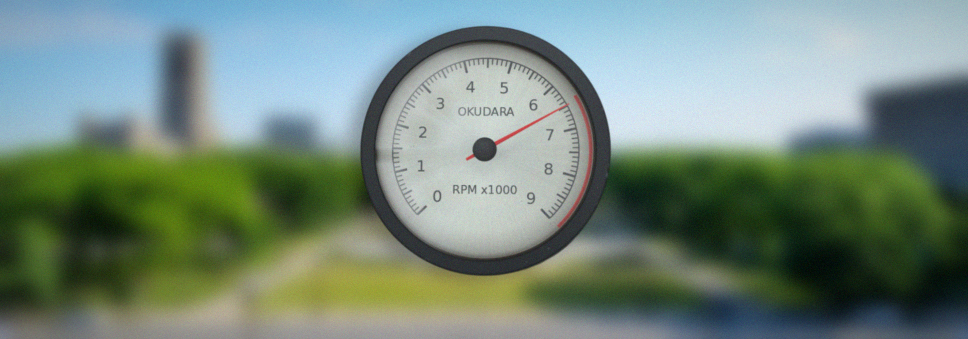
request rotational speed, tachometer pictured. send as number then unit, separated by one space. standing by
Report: 6500 rpm
